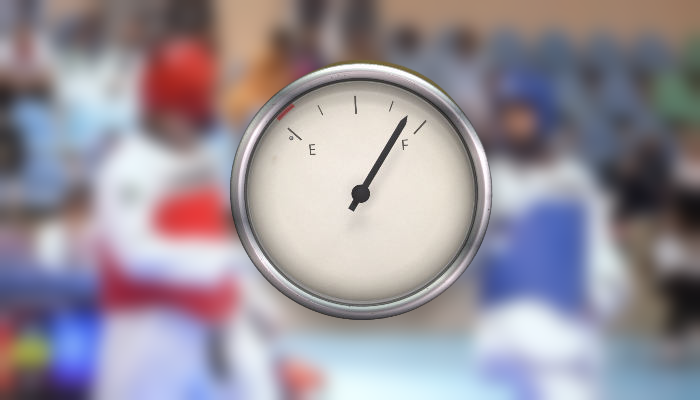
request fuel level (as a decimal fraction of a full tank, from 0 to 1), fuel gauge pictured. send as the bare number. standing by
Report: 0.875
